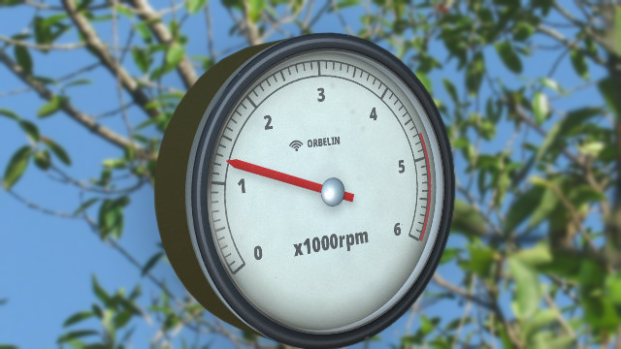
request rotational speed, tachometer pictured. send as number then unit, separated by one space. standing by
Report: 1250 rpm
